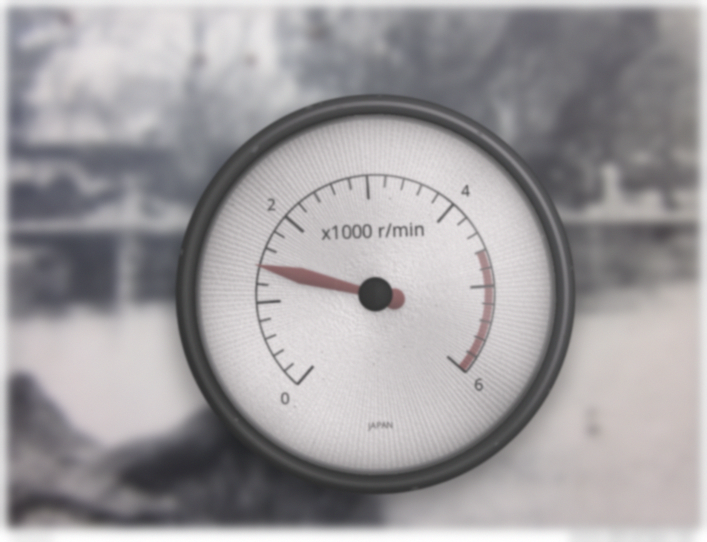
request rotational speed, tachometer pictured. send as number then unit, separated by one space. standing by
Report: 1400 rpm
